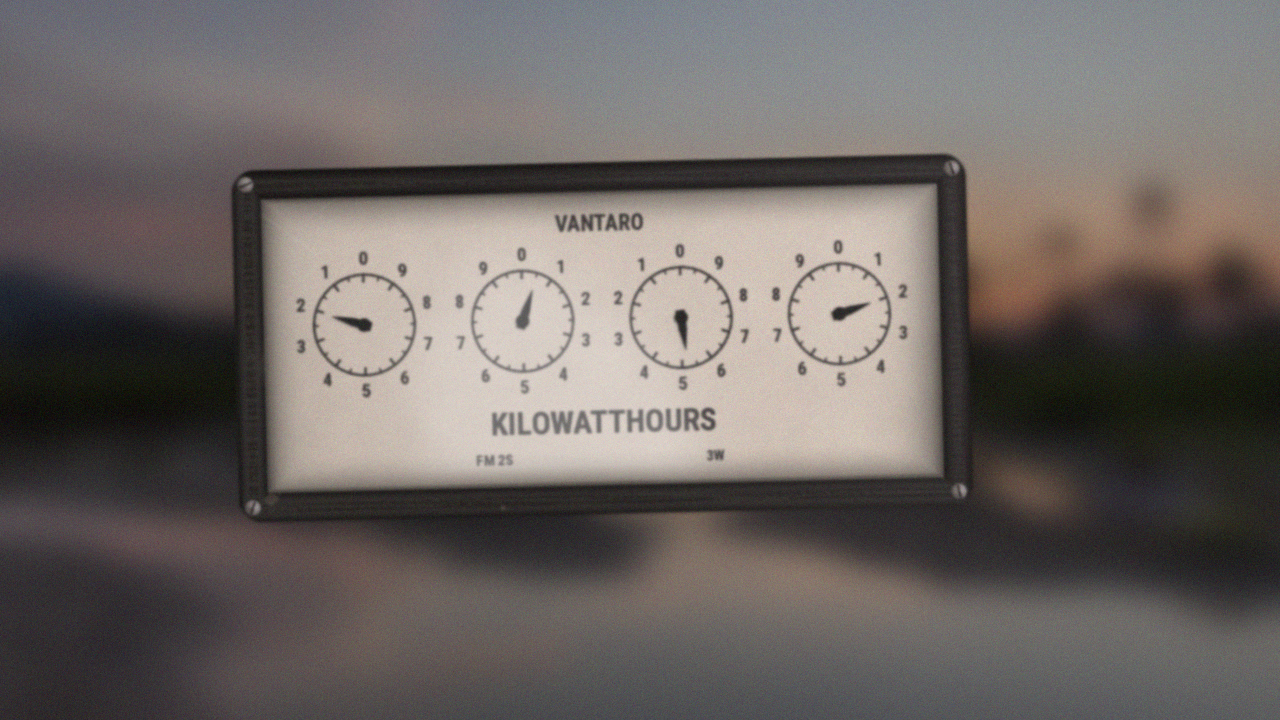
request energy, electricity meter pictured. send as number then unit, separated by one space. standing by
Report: 2052 kWh
